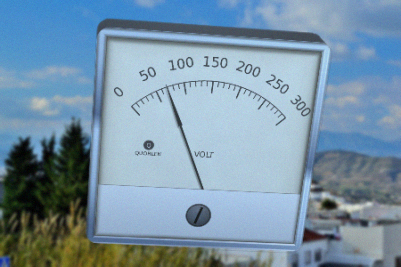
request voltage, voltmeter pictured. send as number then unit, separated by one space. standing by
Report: 70 V
